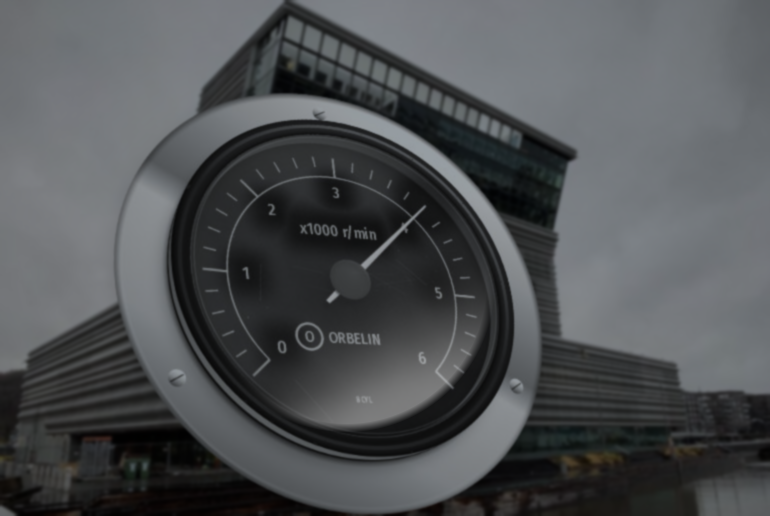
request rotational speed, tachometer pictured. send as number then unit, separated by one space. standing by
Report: 4000 rpm
